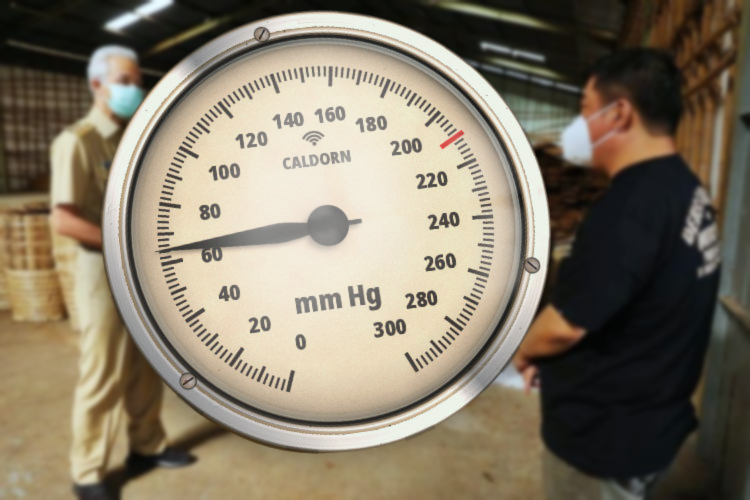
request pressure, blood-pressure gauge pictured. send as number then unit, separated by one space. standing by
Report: 64 mmHg
